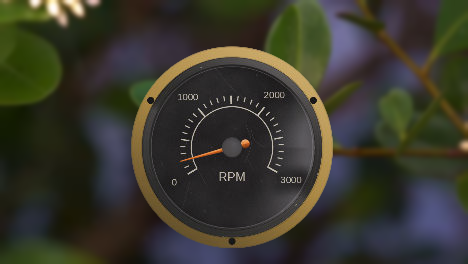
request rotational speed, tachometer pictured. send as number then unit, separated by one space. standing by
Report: 200 rpm
